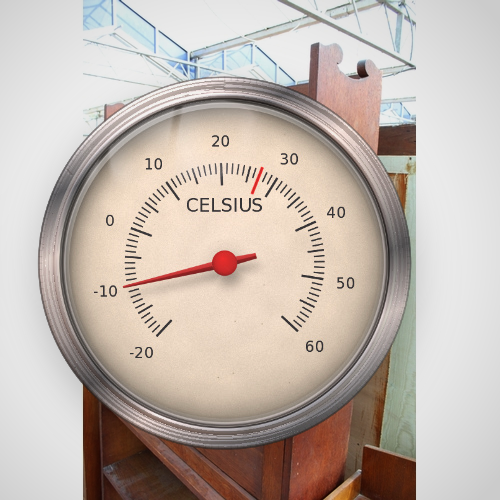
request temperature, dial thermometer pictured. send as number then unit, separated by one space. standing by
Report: -10 °C
